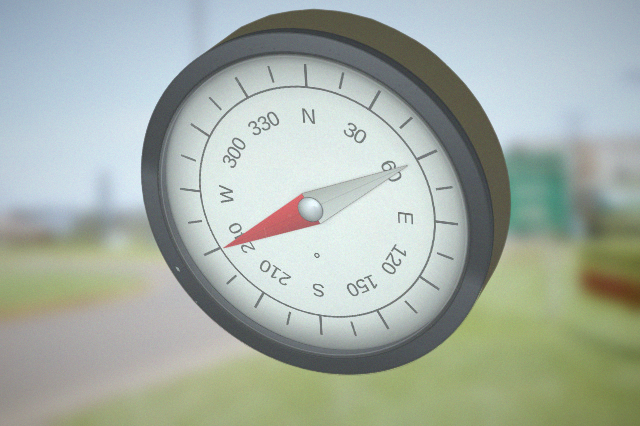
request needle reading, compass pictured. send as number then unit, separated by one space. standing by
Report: 240 °
